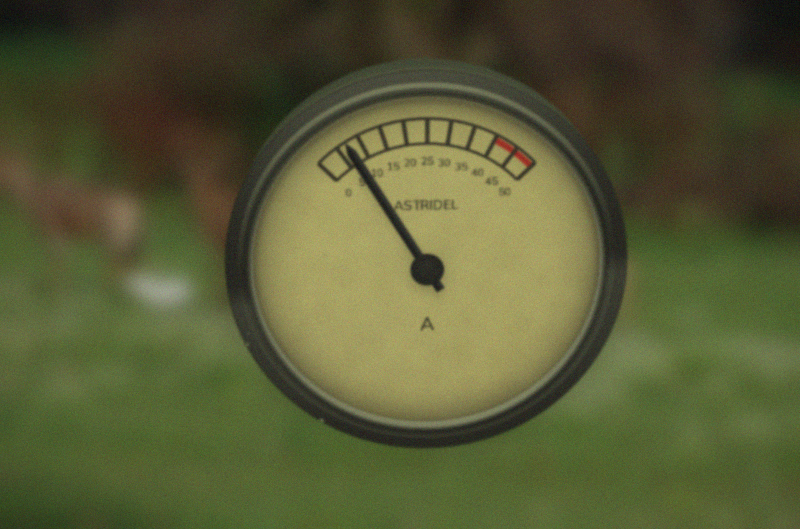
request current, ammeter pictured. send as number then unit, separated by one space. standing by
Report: 7.5 A
